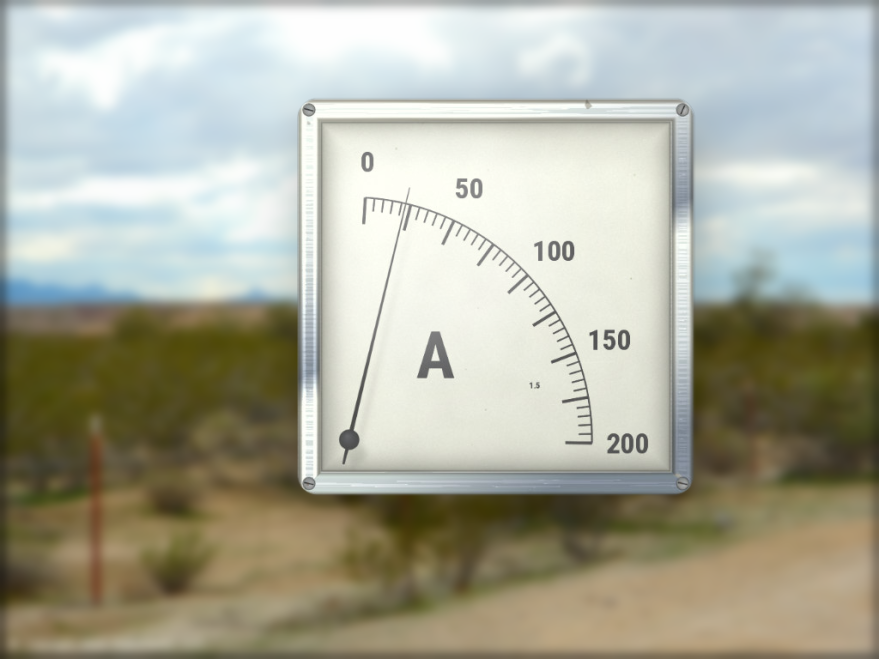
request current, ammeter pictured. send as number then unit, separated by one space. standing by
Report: 22.5 A
